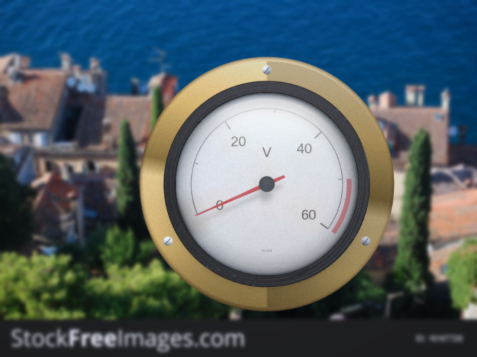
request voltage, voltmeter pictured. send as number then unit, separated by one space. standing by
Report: 0 V
